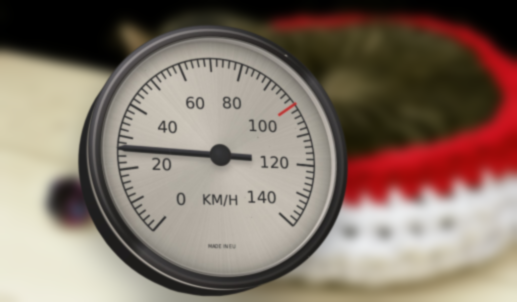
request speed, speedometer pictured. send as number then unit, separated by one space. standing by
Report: 26 km/h
